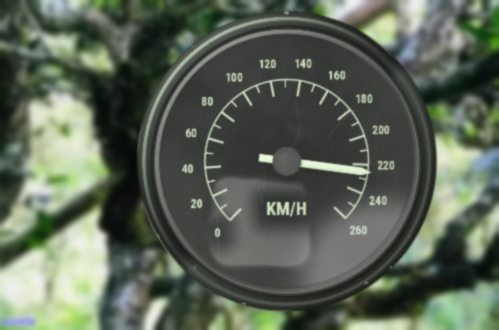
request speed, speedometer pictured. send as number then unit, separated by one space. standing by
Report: 225 km/h
